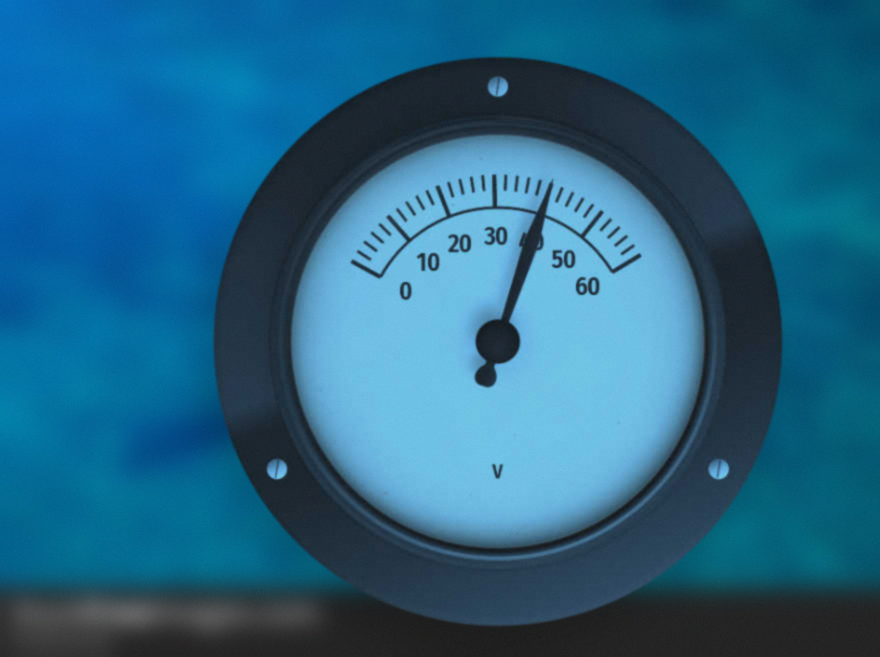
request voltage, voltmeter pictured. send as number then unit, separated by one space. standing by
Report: 40 V
